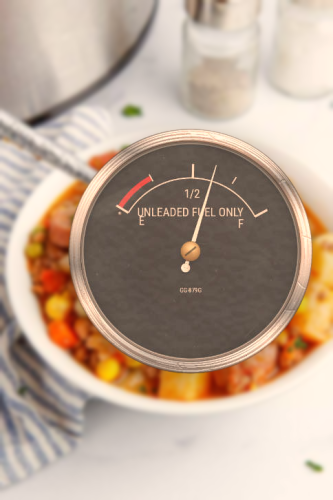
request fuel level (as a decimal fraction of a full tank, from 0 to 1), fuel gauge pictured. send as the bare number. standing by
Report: 0.625
